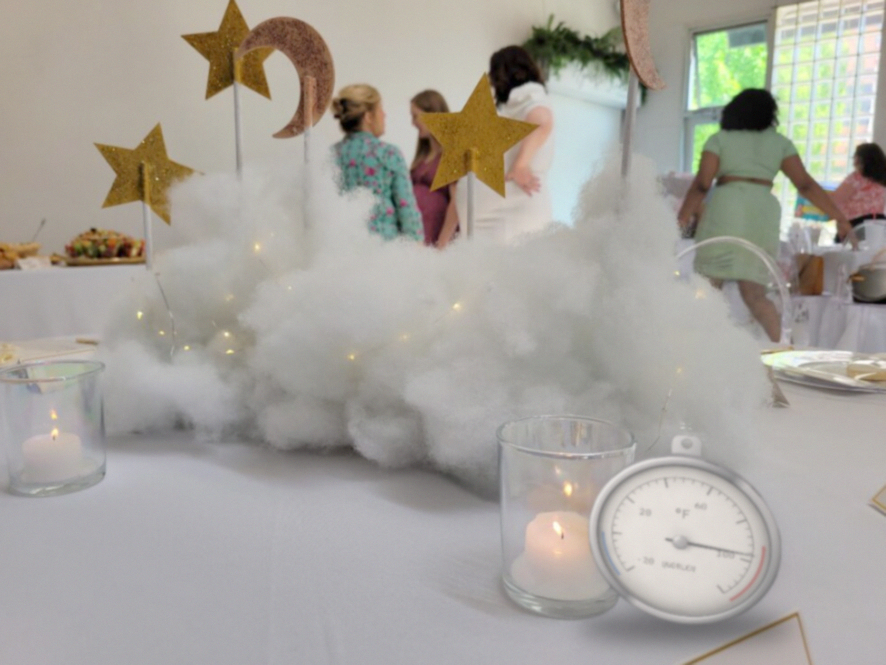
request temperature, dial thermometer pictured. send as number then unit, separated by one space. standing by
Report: 96 °F
